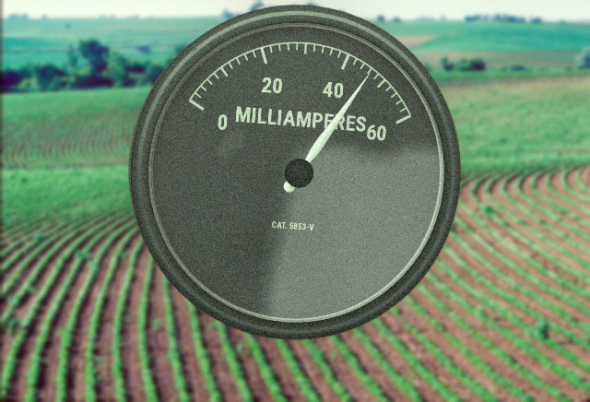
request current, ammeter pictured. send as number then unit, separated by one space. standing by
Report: 46 mA
